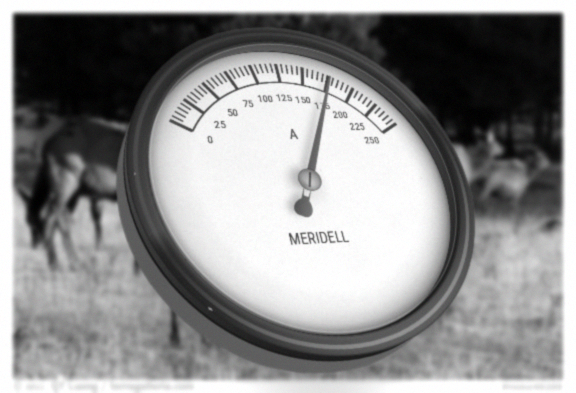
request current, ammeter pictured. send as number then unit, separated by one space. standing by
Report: 175 A
